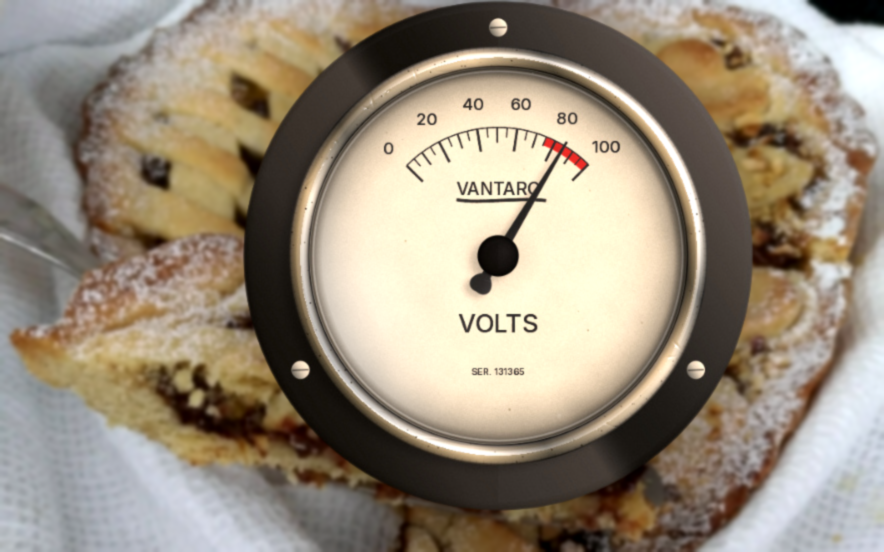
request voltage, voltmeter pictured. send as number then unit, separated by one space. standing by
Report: 85 V
